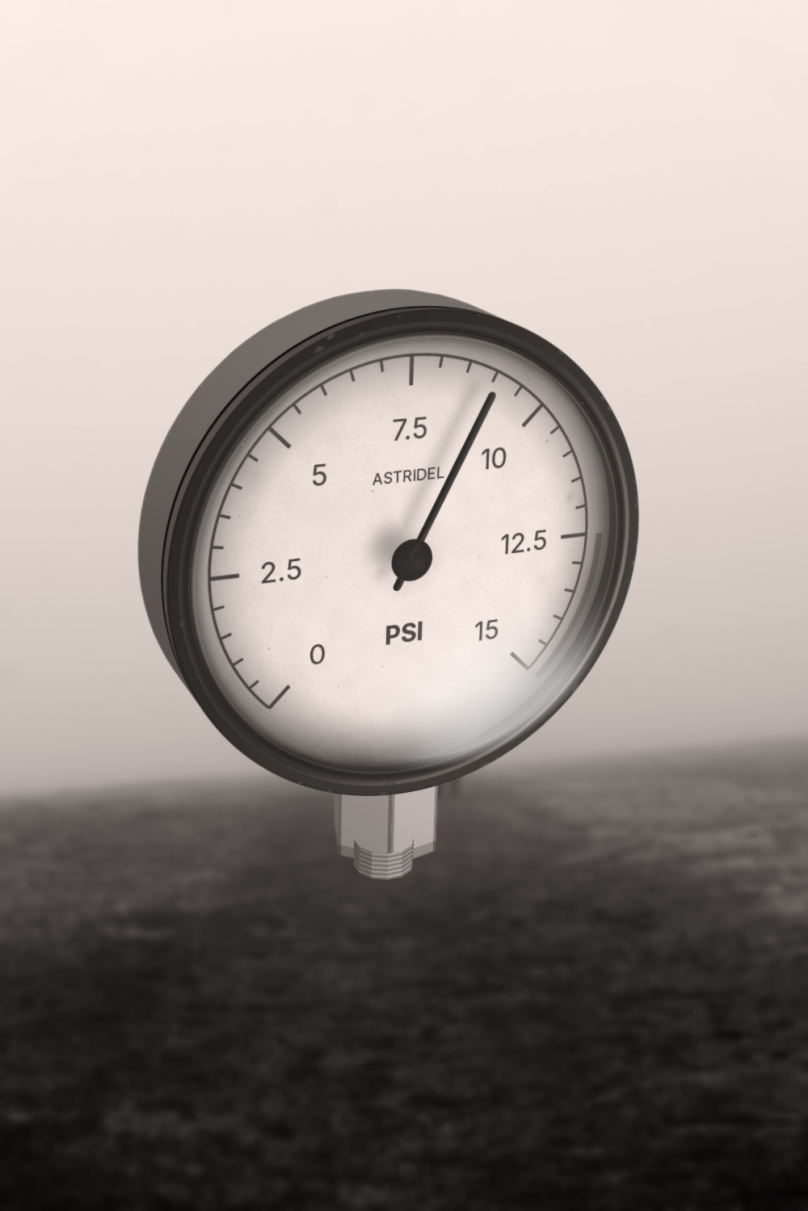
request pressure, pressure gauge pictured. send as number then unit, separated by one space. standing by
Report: 9 psi
